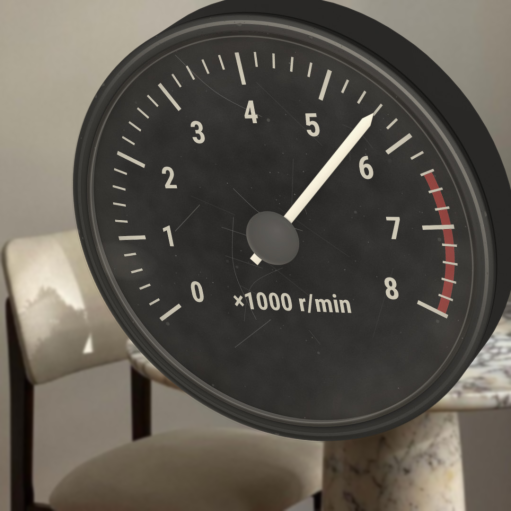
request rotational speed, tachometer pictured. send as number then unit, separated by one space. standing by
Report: 5600 rpm
